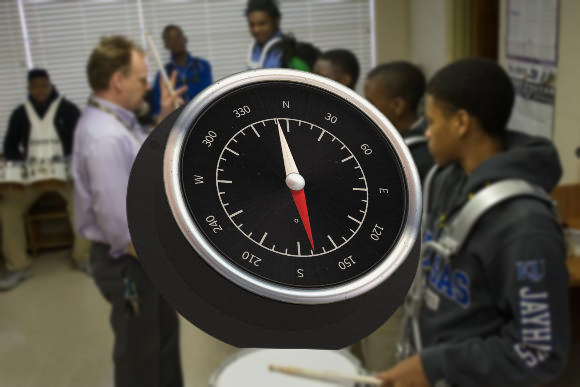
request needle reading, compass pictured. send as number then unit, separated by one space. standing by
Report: 170 °
